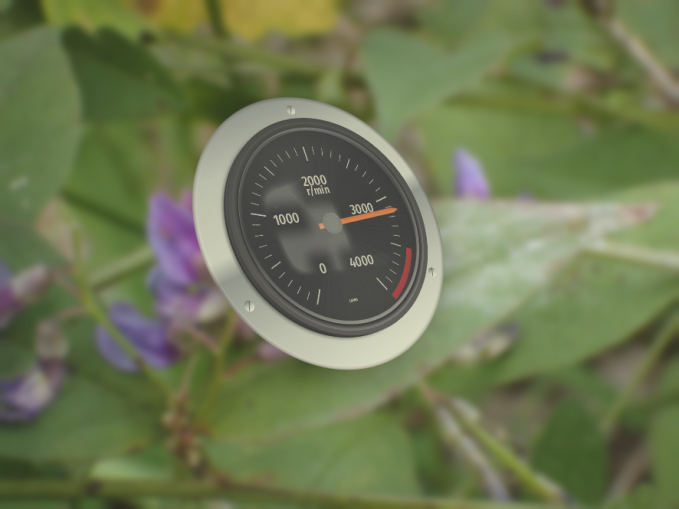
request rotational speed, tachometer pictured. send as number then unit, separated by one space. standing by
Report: 3150 rpm
